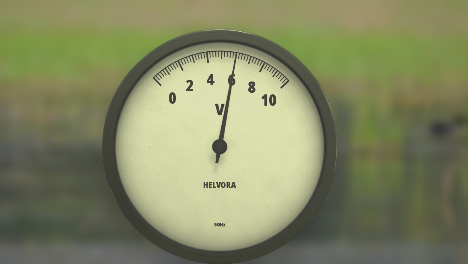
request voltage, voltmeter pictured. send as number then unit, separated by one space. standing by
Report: 6 V
